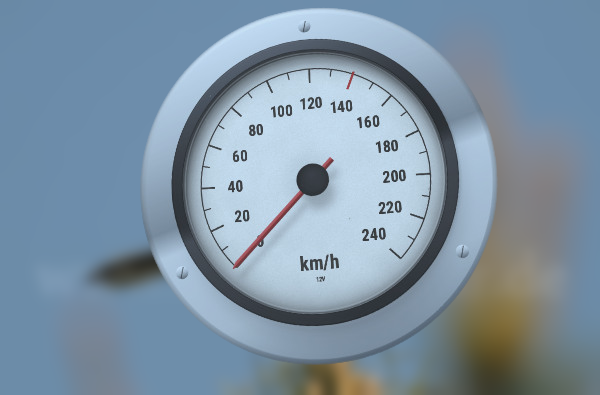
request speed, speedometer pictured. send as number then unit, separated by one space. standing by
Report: 0 km/h
